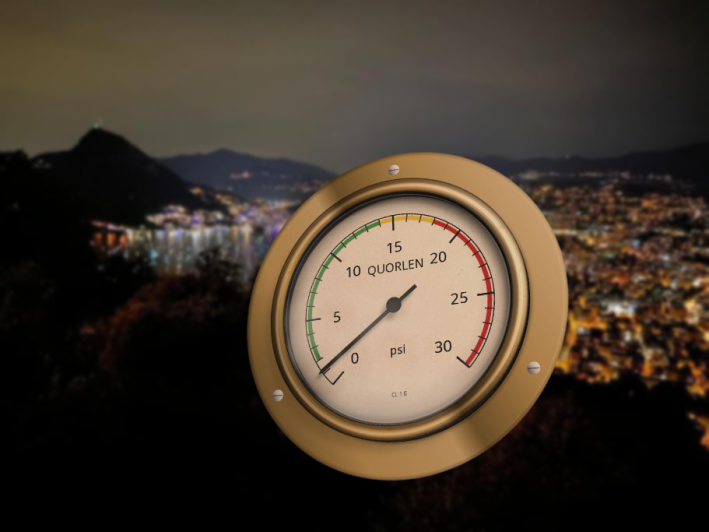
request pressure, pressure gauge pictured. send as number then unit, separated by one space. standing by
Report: 1 psi
